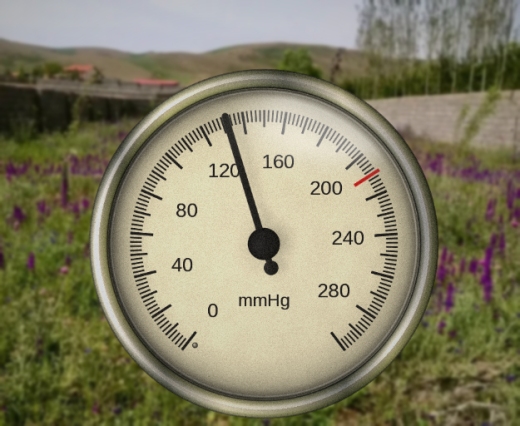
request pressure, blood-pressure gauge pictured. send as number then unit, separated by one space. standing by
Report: 132 mmHg
